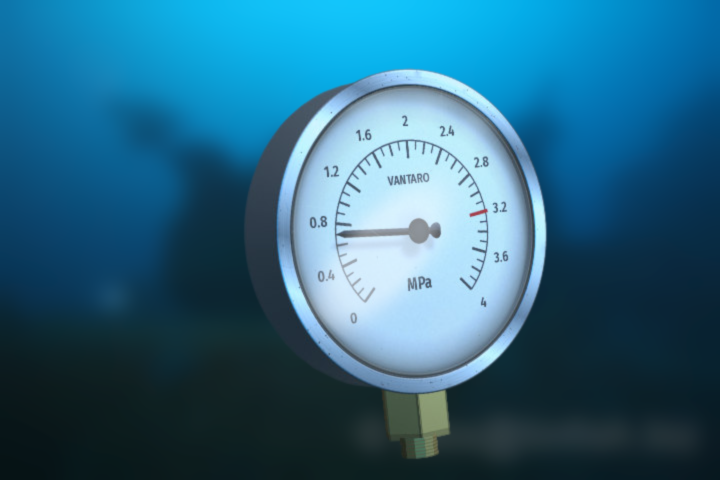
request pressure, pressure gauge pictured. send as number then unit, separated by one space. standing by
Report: 0.7 MPa
